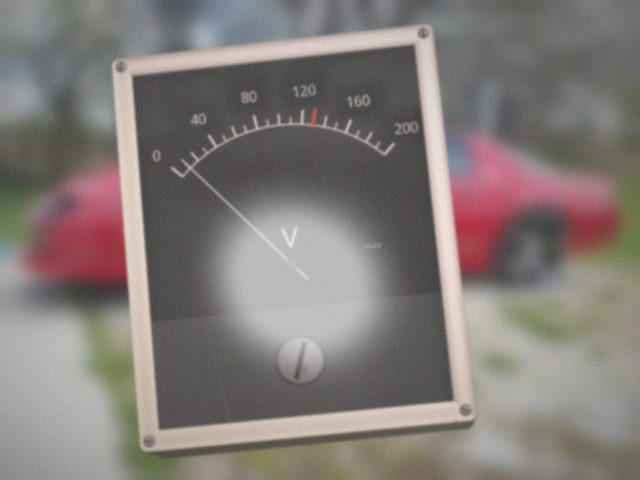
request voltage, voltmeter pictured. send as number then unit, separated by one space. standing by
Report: 10 V
